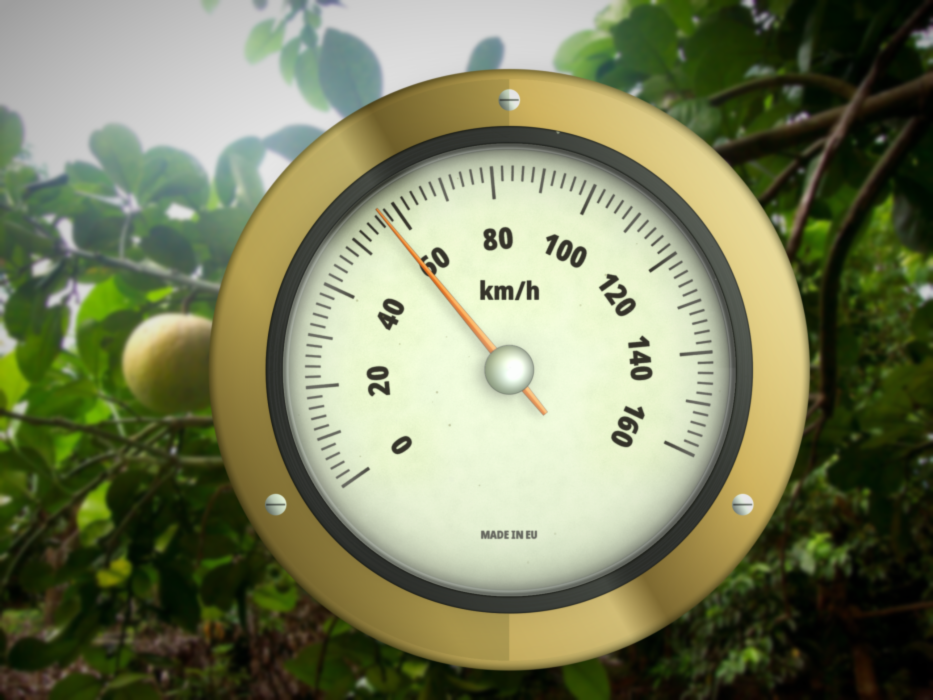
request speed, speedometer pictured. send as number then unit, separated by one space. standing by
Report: 57 km/h
